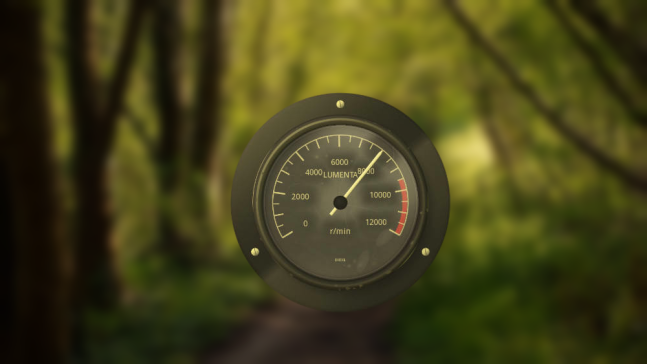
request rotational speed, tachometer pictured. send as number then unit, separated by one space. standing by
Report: 8000 rpm
